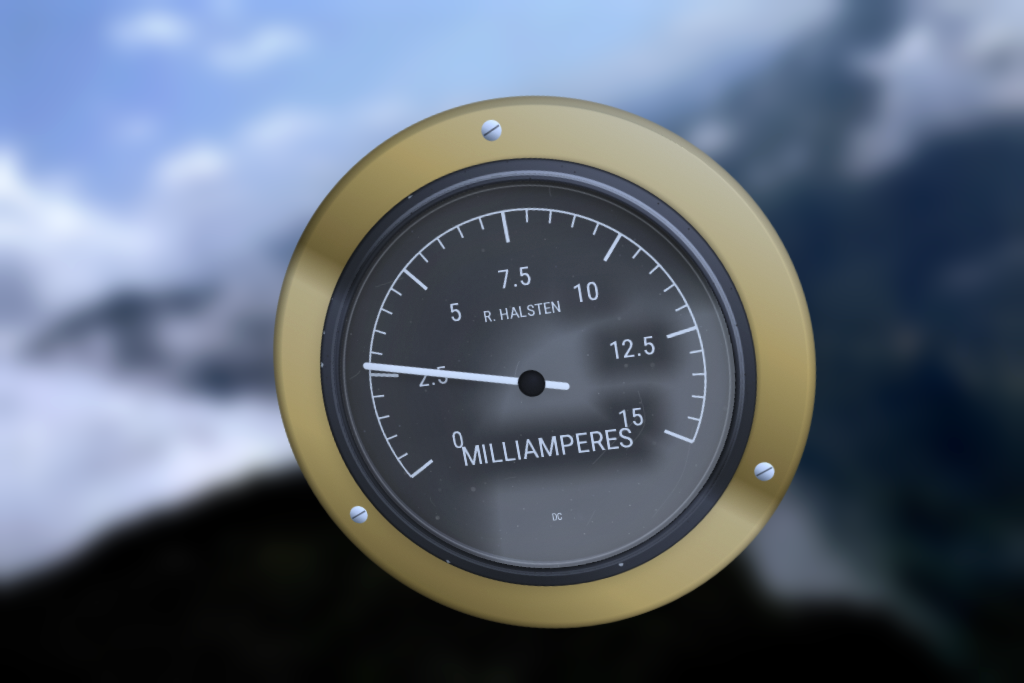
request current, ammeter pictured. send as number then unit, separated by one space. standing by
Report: 2.75 mA
